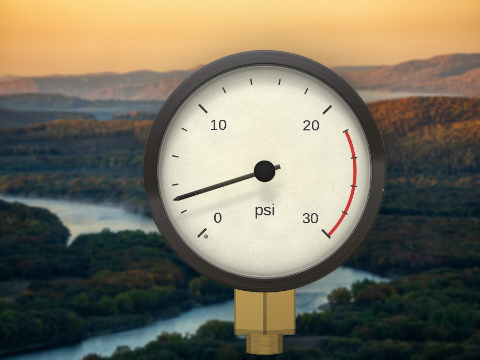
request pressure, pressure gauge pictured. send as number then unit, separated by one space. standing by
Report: 3 psi
